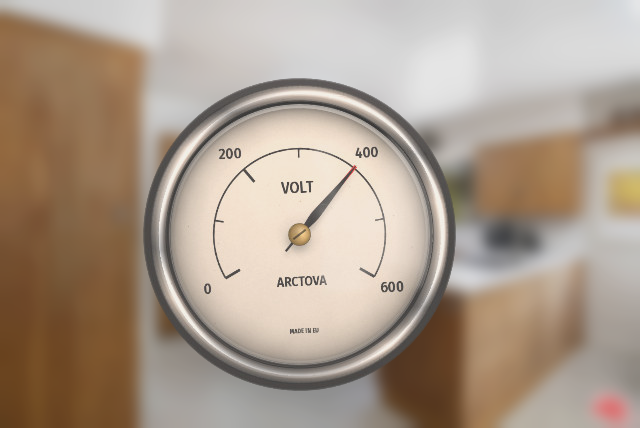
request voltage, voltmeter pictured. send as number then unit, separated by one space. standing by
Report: 400 V
